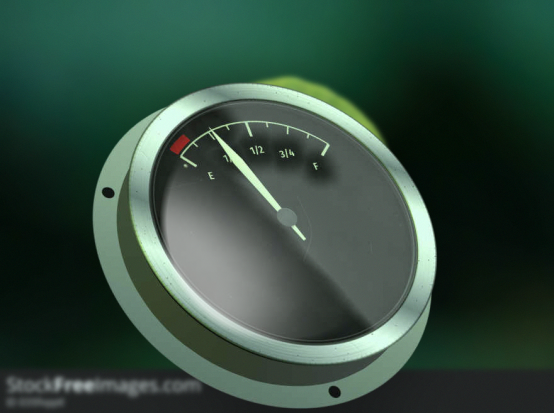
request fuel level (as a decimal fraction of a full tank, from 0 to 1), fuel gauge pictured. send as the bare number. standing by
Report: 0.25
